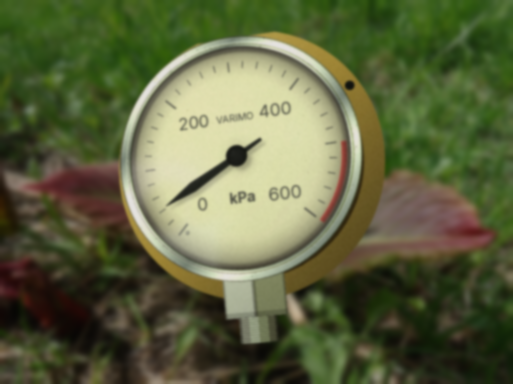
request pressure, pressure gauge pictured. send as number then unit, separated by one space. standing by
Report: 40 kPa
